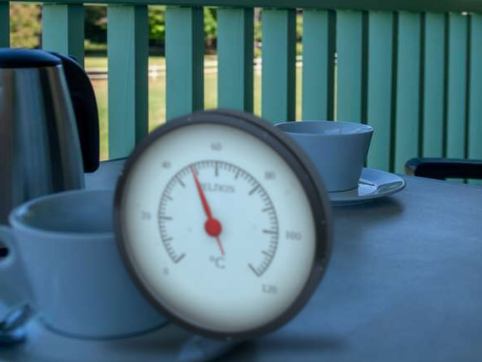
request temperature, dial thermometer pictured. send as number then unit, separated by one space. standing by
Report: 50 °C
